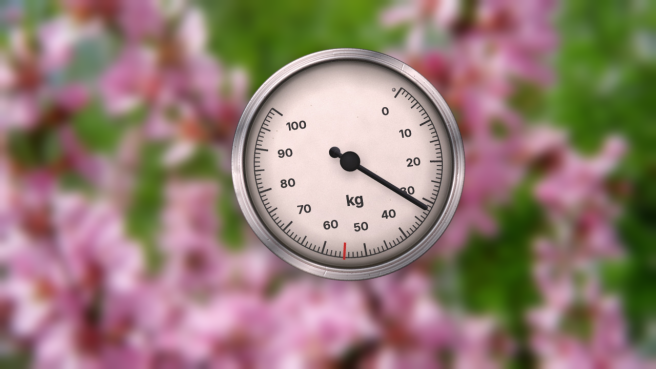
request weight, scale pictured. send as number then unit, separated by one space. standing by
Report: 32 kg
